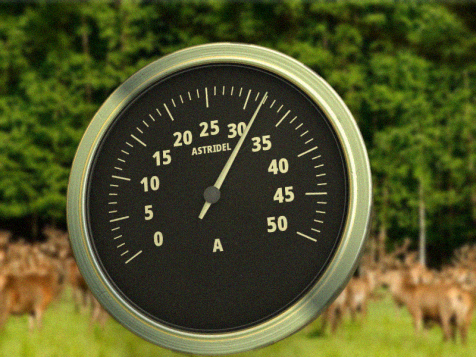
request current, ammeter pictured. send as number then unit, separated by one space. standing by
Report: 32 A
